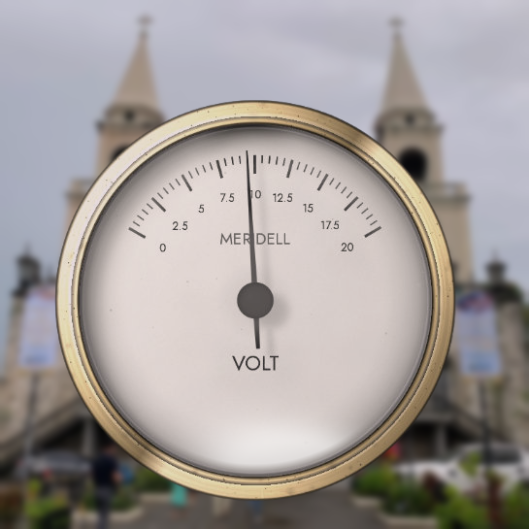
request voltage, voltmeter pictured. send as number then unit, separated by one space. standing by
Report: 9.5 V
